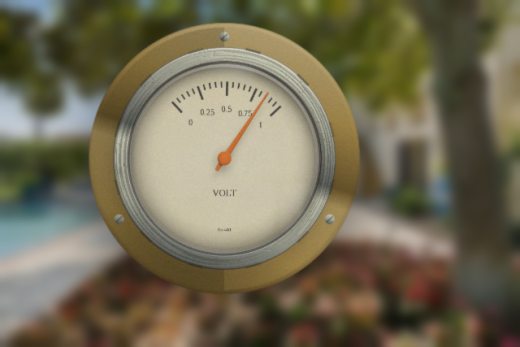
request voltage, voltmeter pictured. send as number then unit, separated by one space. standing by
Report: 0.85 V
